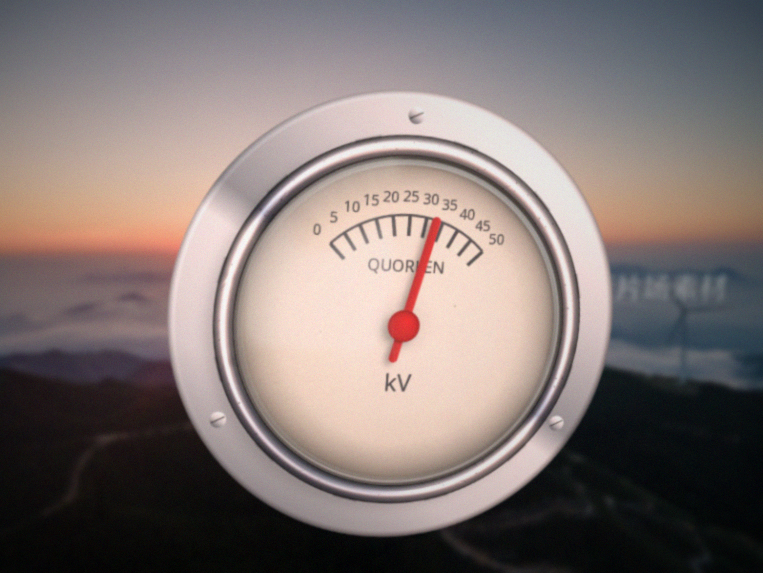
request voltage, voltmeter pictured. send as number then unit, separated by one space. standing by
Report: 32.5 kV
